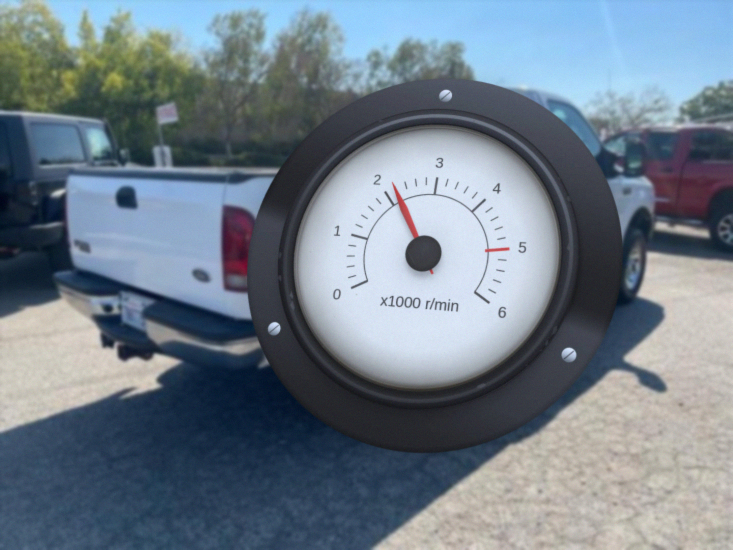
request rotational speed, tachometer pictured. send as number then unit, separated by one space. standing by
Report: 2200 rpm
